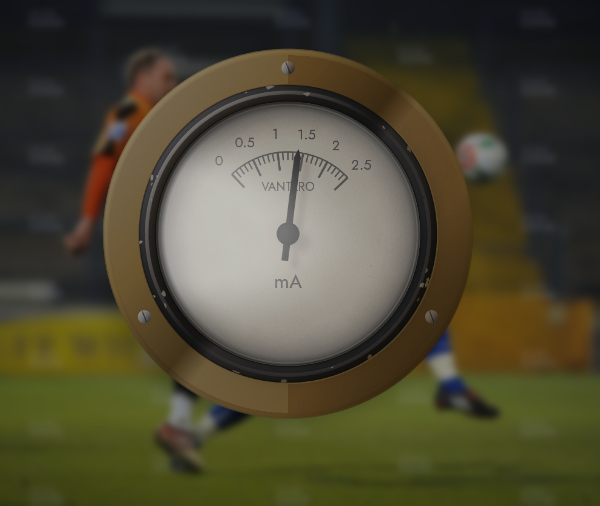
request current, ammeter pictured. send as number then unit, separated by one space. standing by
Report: 1.4 mA
